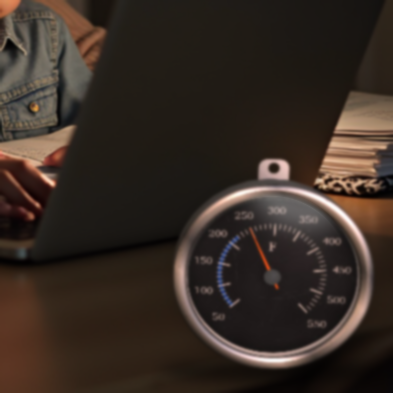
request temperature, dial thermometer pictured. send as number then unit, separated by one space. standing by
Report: 250 °F
